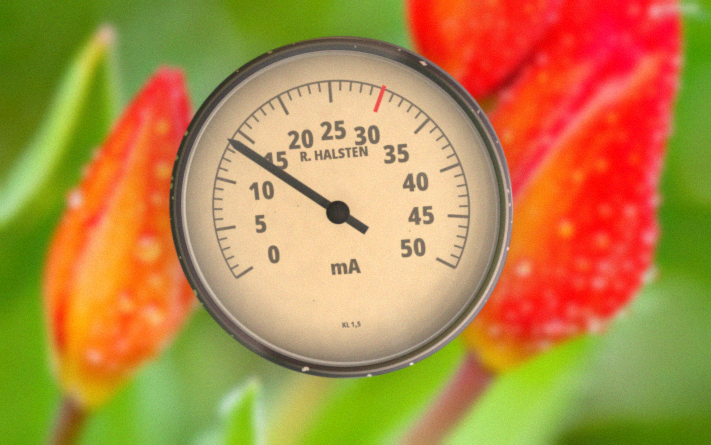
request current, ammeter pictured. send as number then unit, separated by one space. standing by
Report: 14 mA
